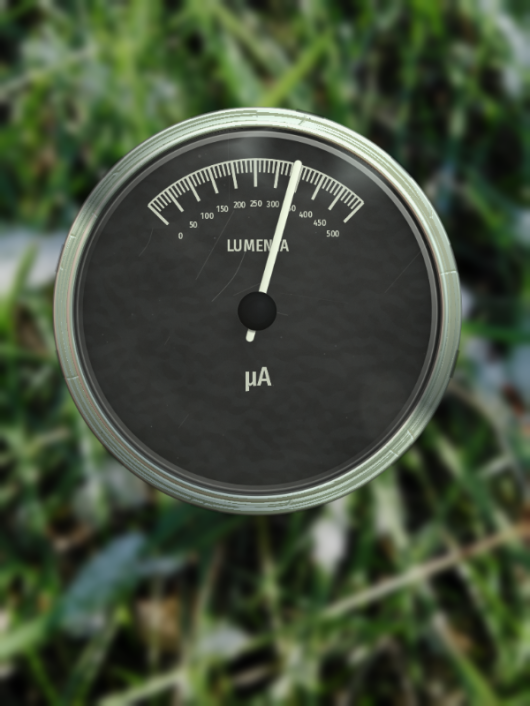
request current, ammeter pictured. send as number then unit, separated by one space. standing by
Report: 340 µA
